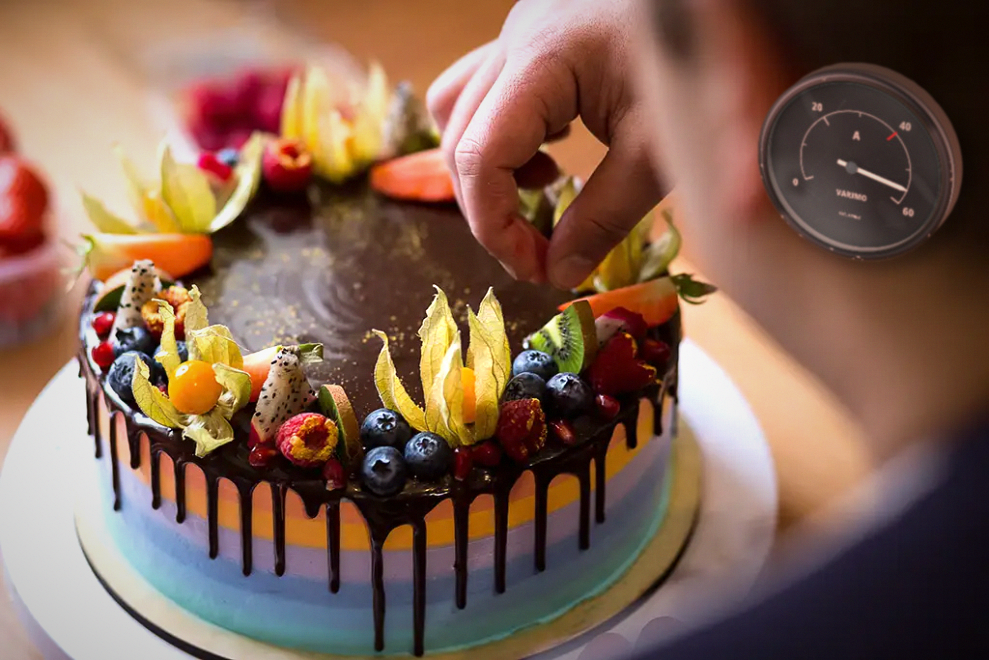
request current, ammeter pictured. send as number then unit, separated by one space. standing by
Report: 55 A
